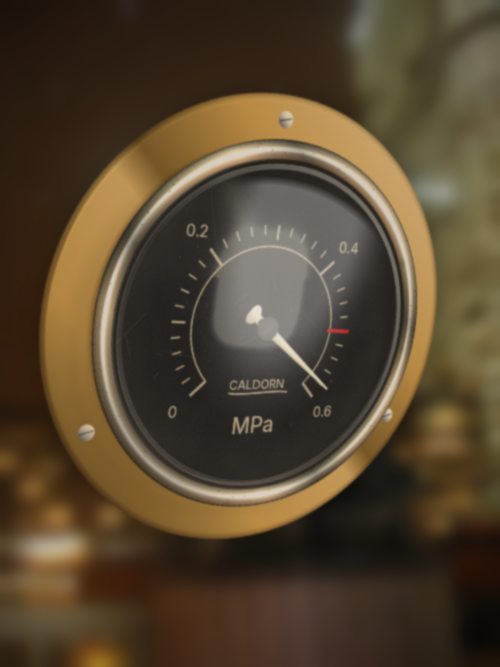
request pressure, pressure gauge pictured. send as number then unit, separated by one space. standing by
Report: 0.58 MPa
